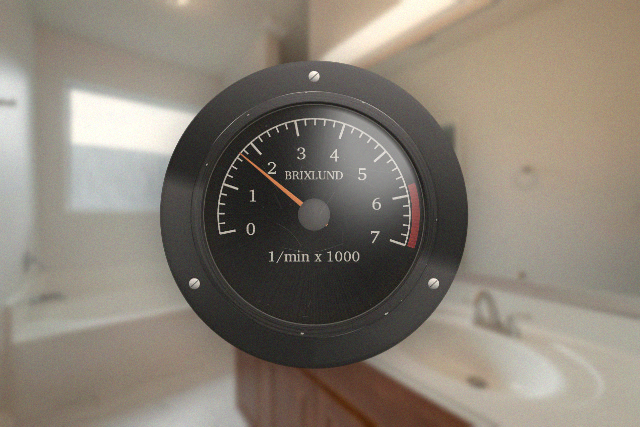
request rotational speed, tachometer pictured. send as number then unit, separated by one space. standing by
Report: 1700 rpm
